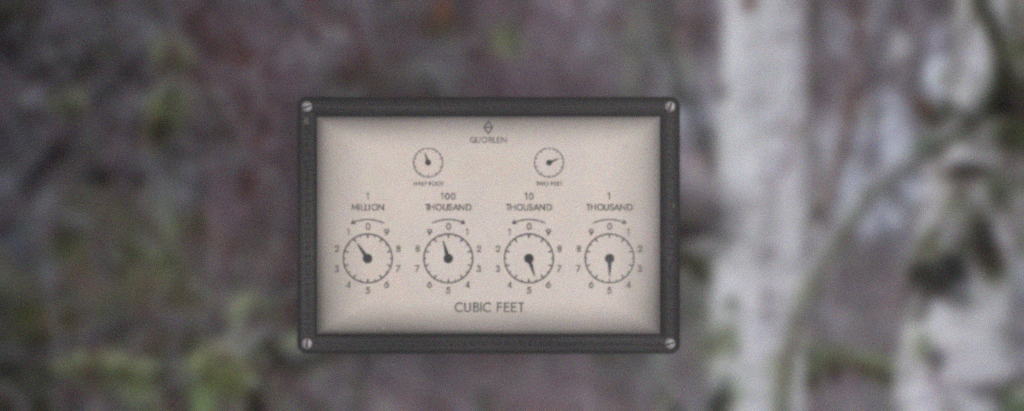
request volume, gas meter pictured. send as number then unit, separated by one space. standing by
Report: 95500 ft³
